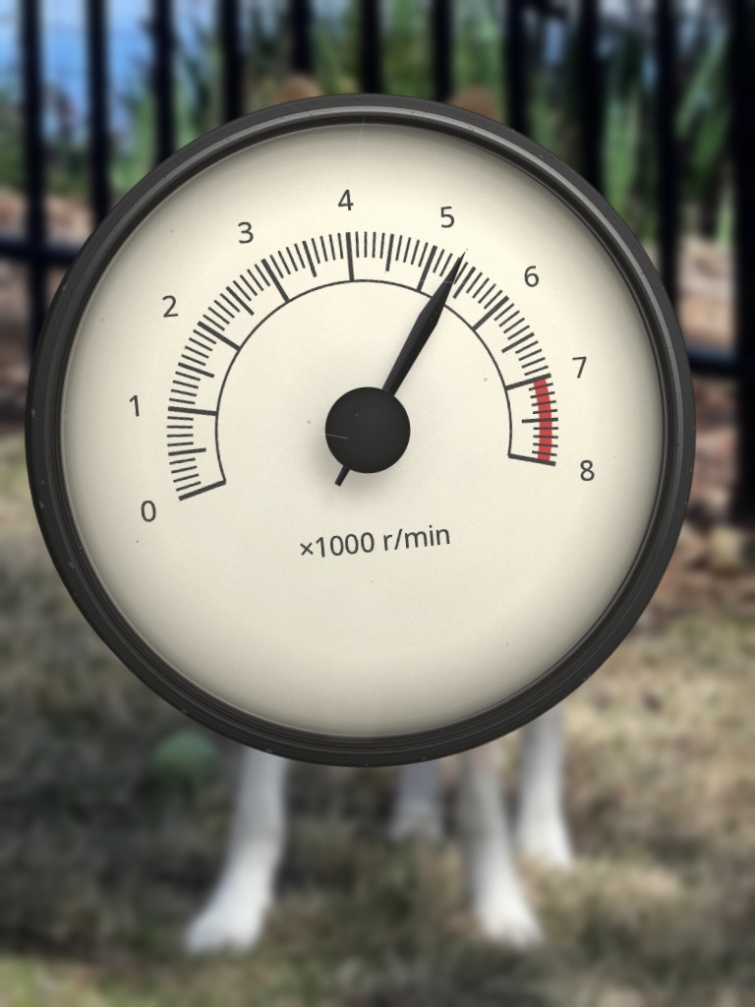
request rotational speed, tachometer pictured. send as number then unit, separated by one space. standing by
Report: 5300 rpm
